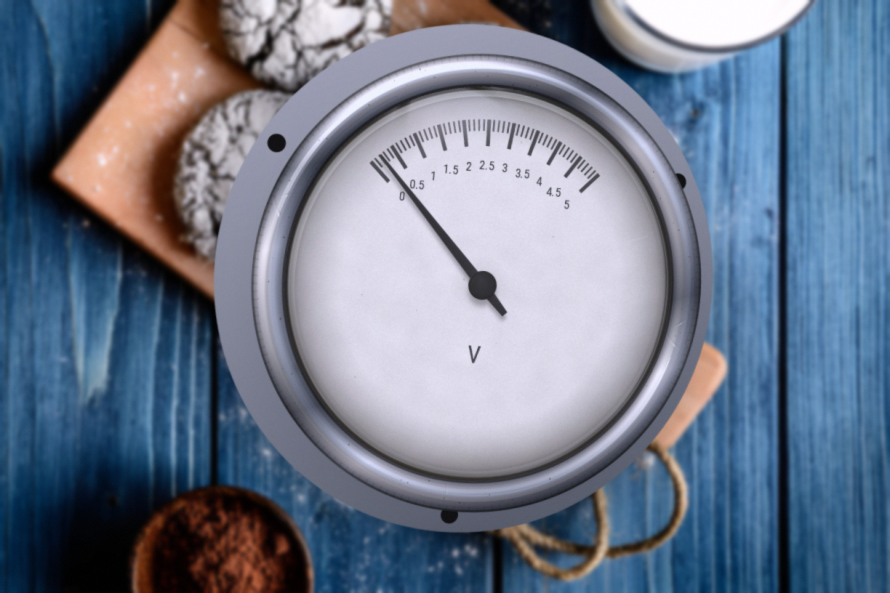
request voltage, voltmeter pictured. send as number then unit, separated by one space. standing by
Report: 0.2 V
